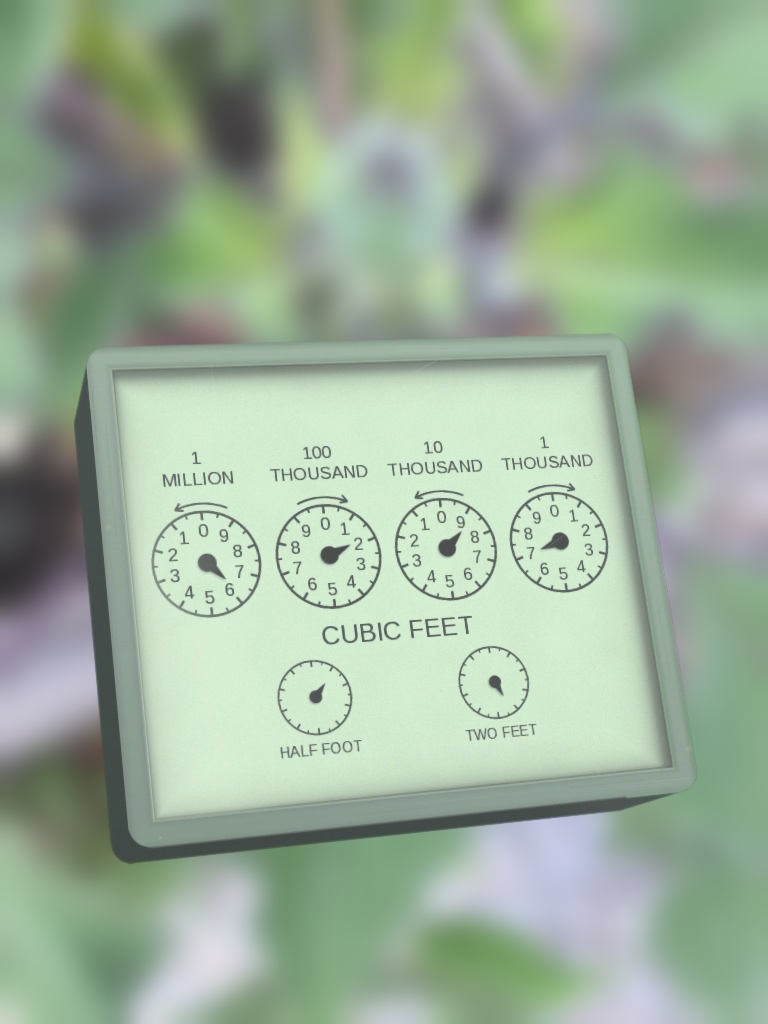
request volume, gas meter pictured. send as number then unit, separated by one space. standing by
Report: 618700 ft³
